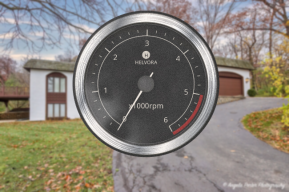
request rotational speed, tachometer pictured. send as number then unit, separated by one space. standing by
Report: 0 rpm
